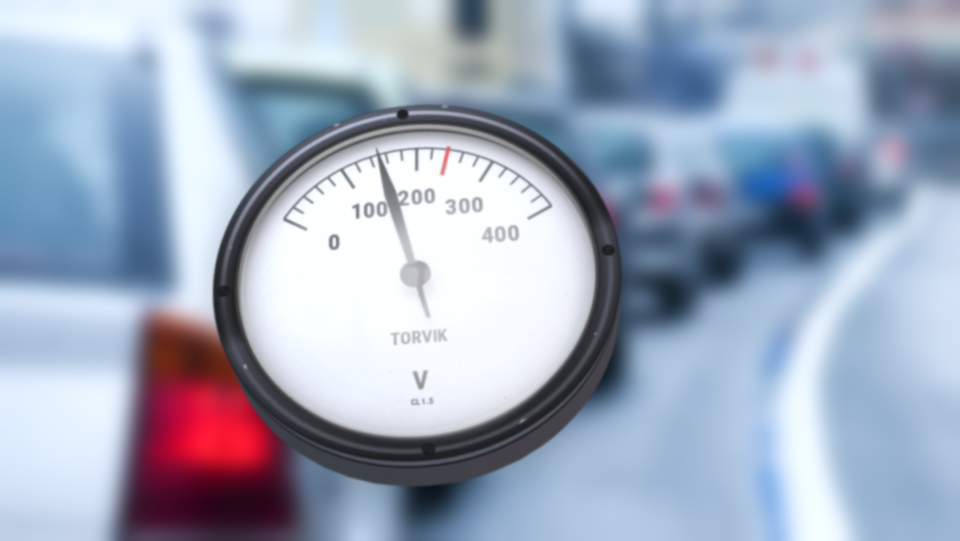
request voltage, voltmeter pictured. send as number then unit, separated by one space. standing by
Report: 150 V
